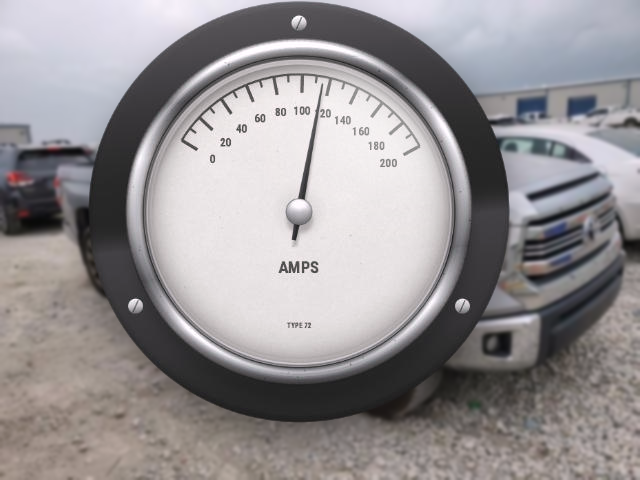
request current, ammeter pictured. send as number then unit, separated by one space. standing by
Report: 115 A
